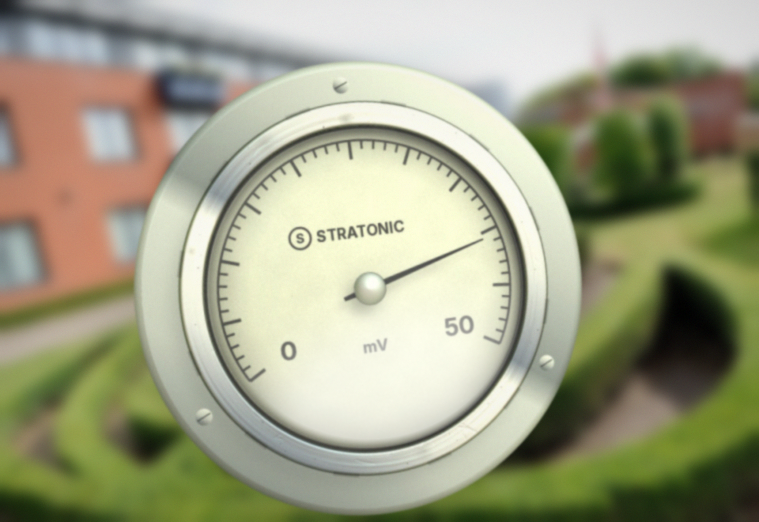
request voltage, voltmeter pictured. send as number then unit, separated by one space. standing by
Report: 40.5 mV
